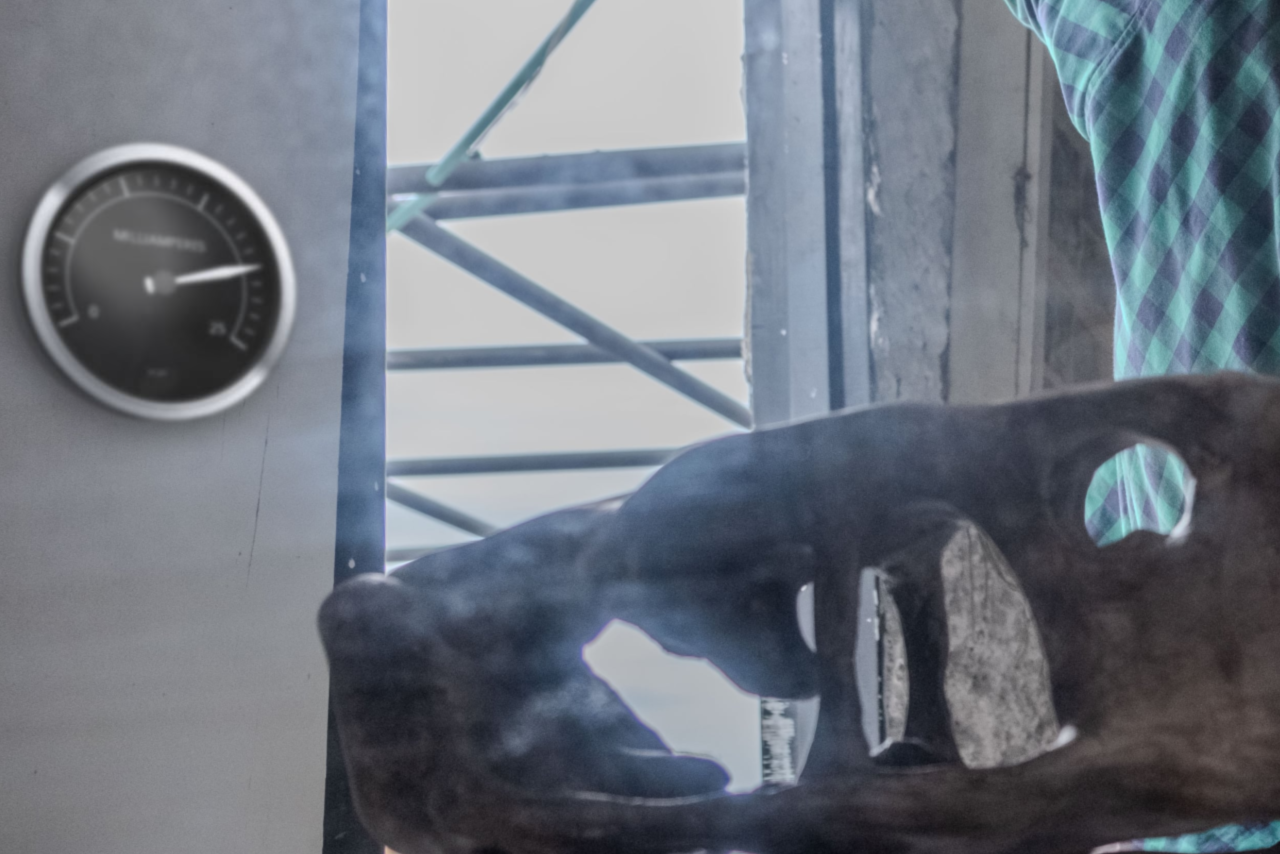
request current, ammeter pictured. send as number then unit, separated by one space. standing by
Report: 20 mA
